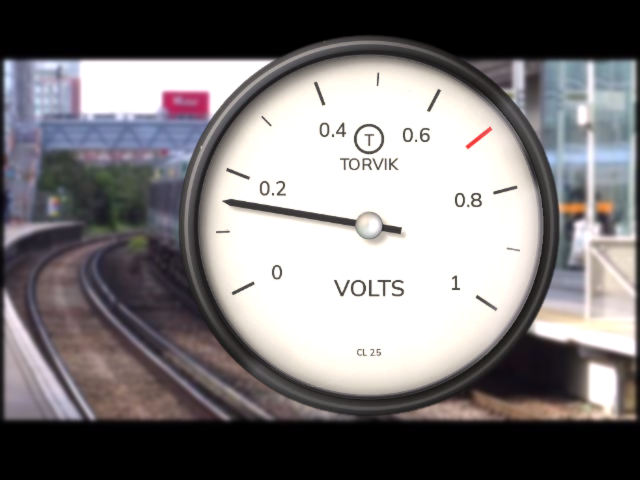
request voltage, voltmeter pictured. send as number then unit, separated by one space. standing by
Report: 0.15 V
